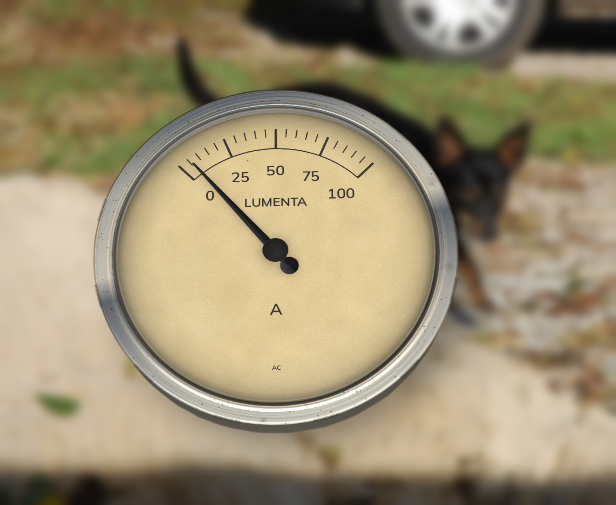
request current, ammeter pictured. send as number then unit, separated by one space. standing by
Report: 5 A
